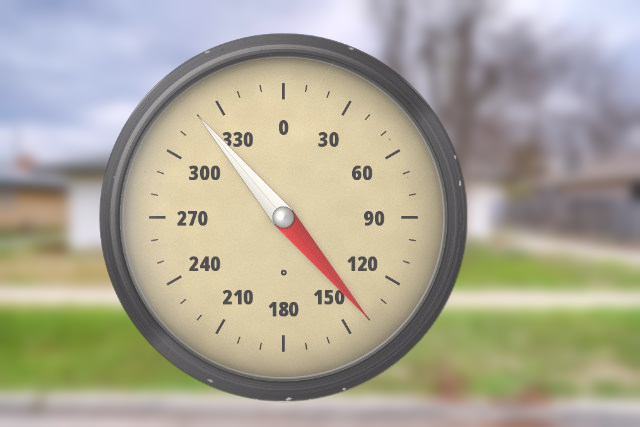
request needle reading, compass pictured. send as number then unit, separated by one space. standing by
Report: 140 °
